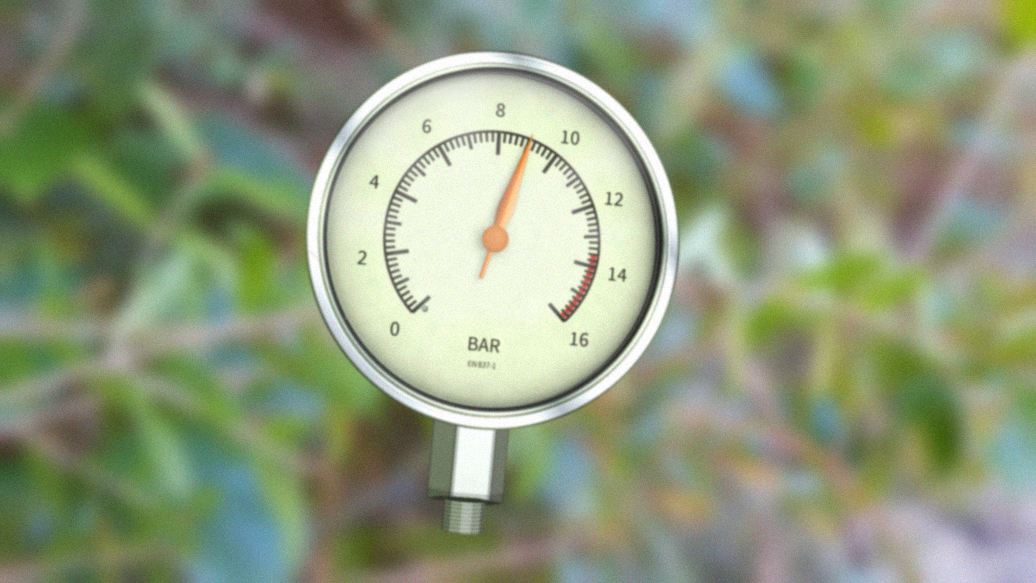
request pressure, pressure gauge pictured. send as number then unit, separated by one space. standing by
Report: 9 bar
